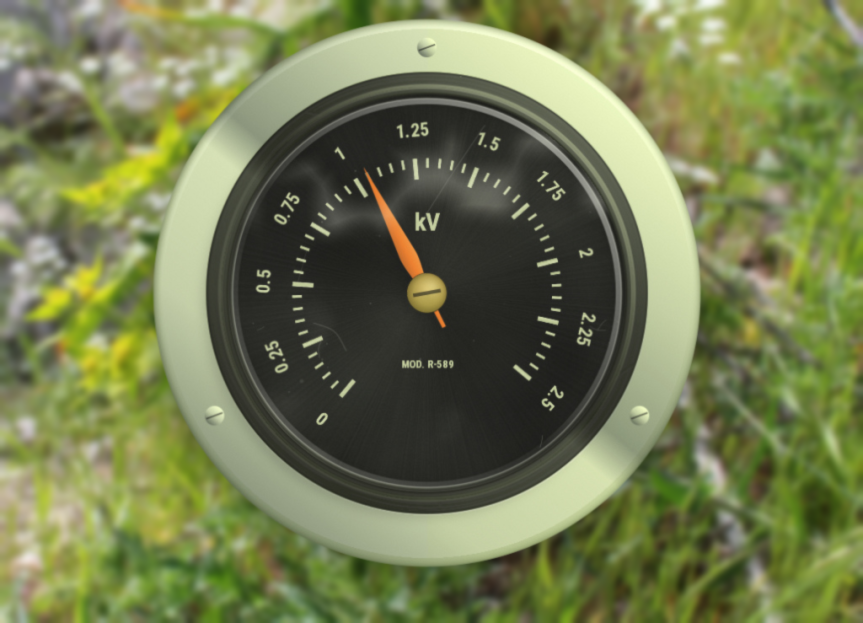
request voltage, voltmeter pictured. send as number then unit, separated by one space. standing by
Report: 1.05 kV
